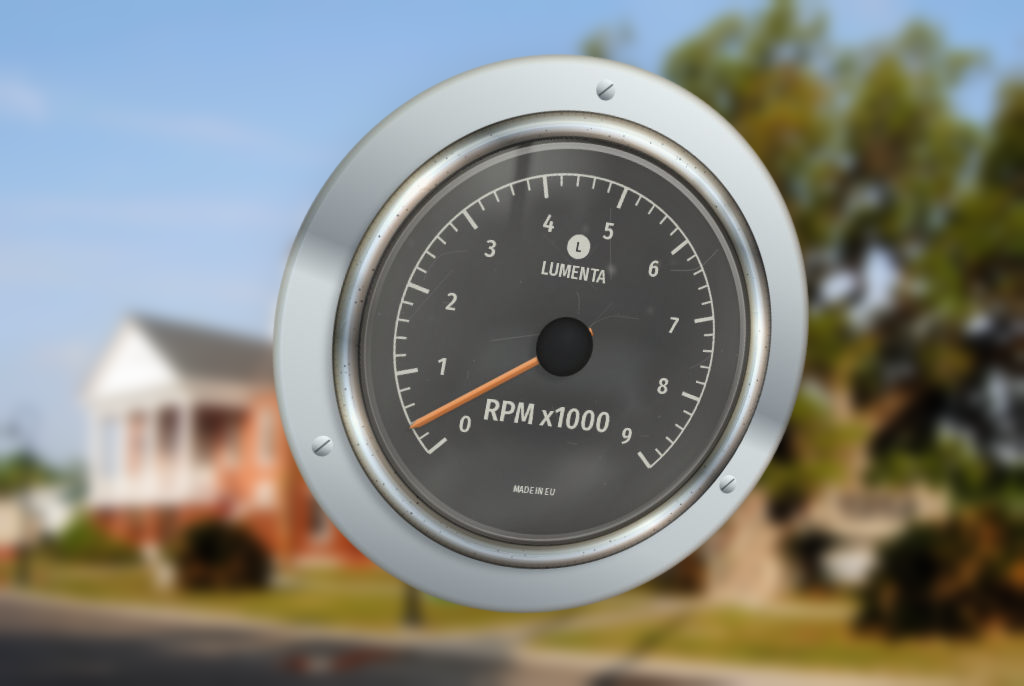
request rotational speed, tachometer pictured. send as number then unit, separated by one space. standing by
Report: 400 rpm
